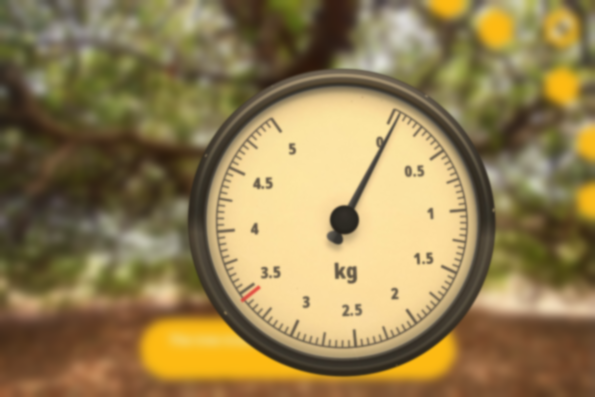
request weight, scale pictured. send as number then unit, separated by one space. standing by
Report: 0.05 kg
